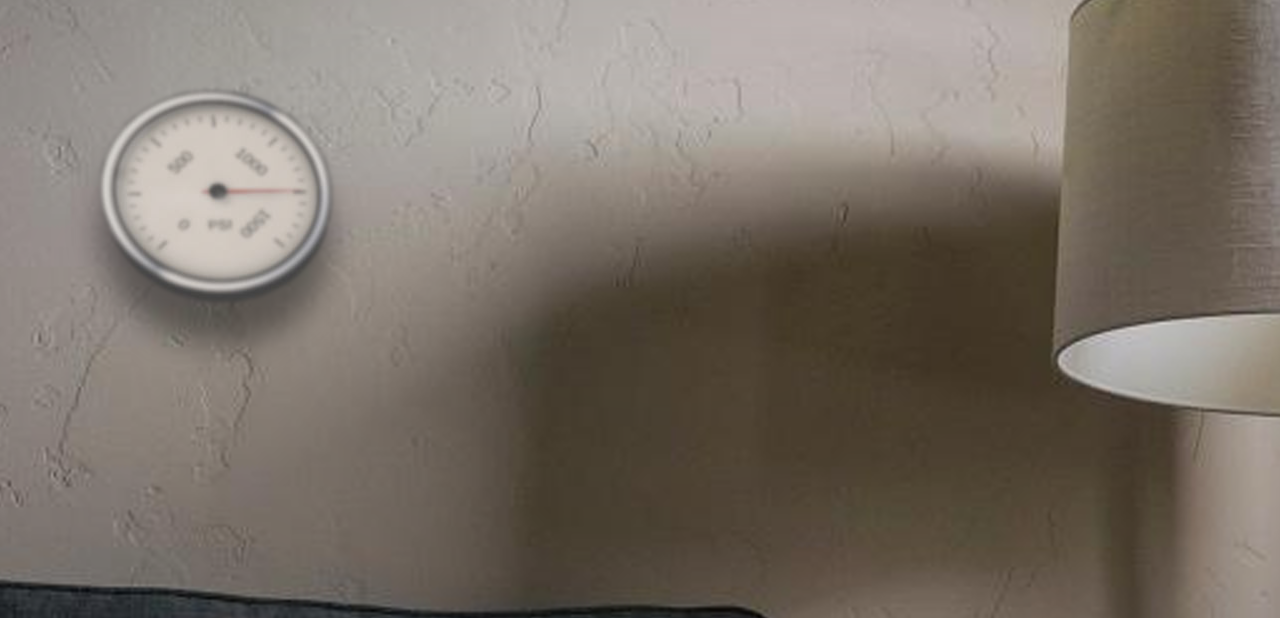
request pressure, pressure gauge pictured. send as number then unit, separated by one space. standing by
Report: 1250 psi
